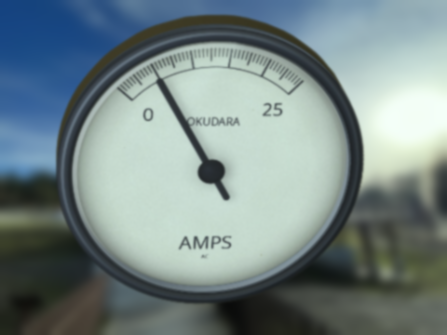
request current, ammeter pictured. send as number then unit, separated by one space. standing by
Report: 5 A
